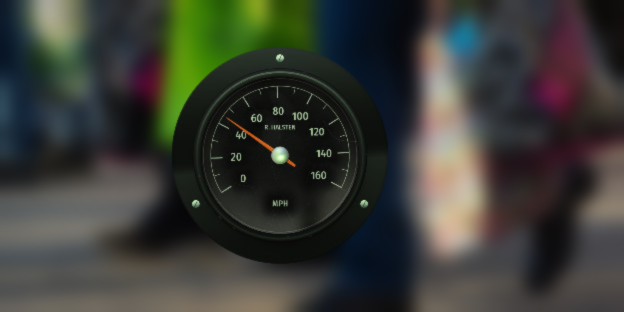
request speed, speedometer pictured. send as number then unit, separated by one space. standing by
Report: 45 mph
